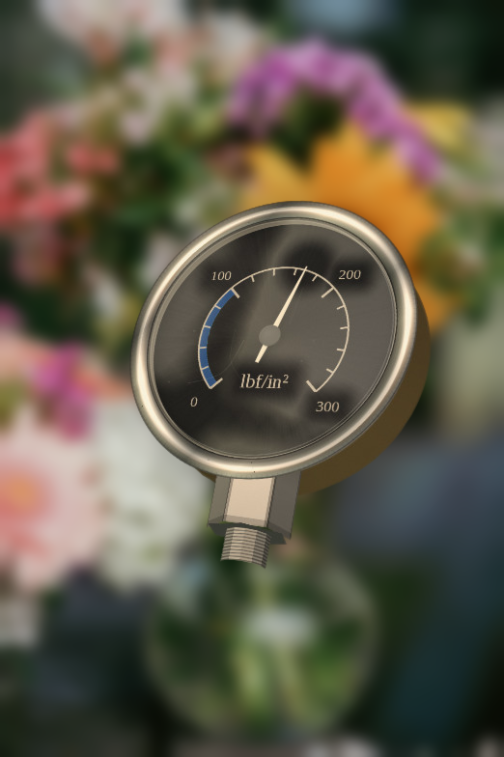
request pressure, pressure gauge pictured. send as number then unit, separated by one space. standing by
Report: 170 psi
